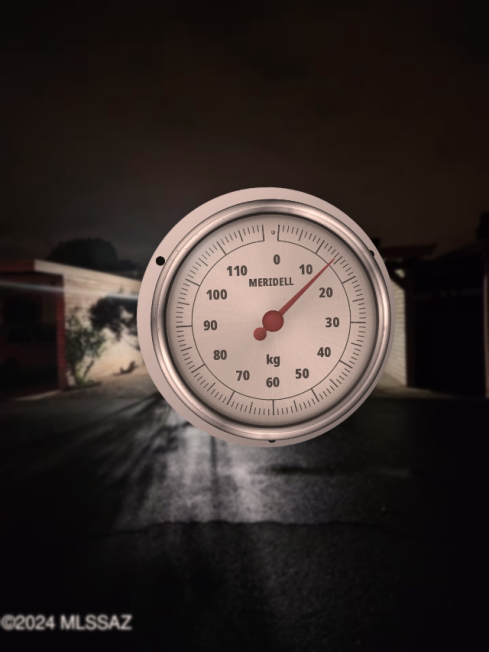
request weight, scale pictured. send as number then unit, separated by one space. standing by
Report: 14 kg
